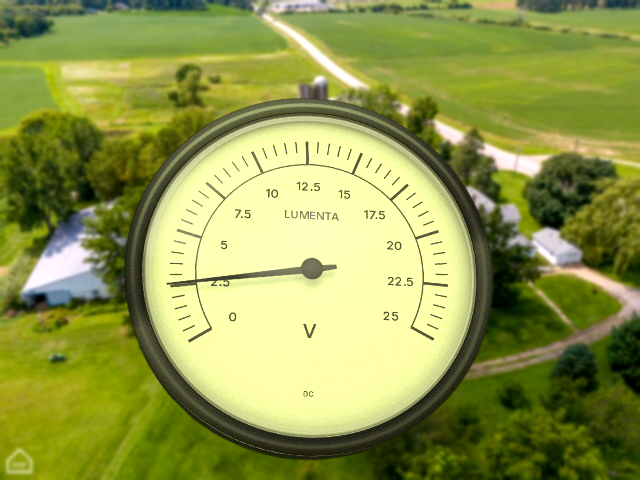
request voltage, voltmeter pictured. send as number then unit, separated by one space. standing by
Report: 2.5 V
